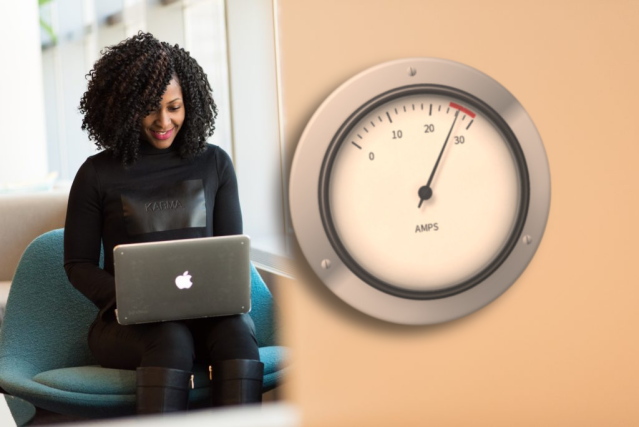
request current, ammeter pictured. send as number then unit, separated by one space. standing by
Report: 26 A
